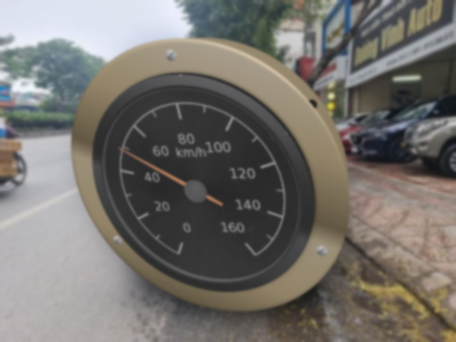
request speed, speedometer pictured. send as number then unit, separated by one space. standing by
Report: 50 km/h
